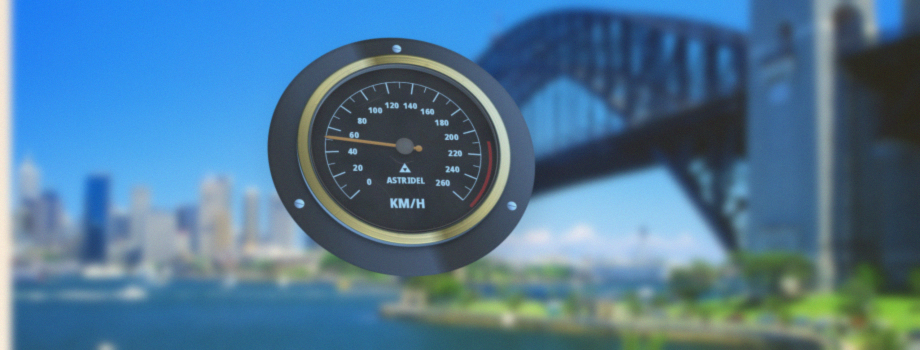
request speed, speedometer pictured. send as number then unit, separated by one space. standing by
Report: 50 km/h
